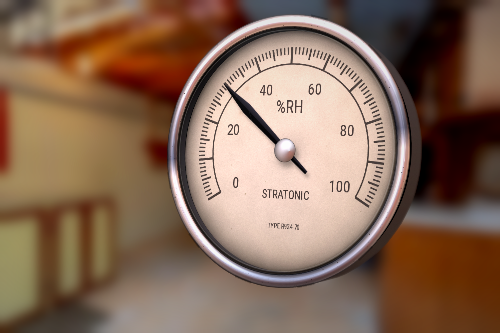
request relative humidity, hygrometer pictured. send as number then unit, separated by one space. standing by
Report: 30 %
